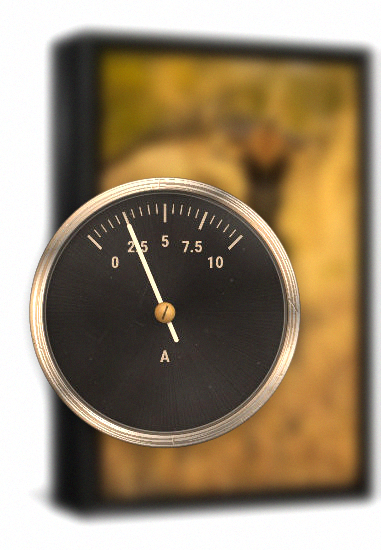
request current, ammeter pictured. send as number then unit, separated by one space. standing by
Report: 2.5 A
